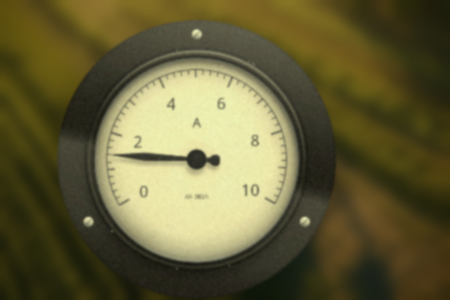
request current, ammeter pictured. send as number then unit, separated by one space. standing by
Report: 1.4 A
